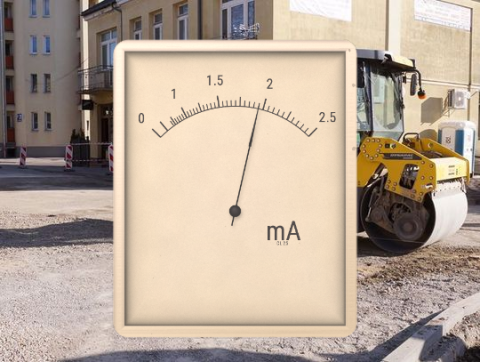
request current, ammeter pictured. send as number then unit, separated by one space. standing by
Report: 1.95 mA
